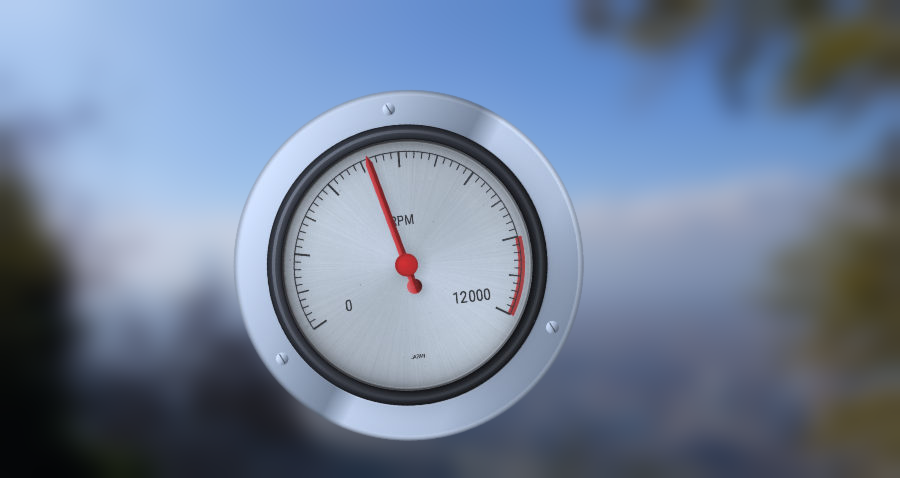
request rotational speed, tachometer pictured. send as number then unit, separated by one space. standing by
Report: 5200 rpm
